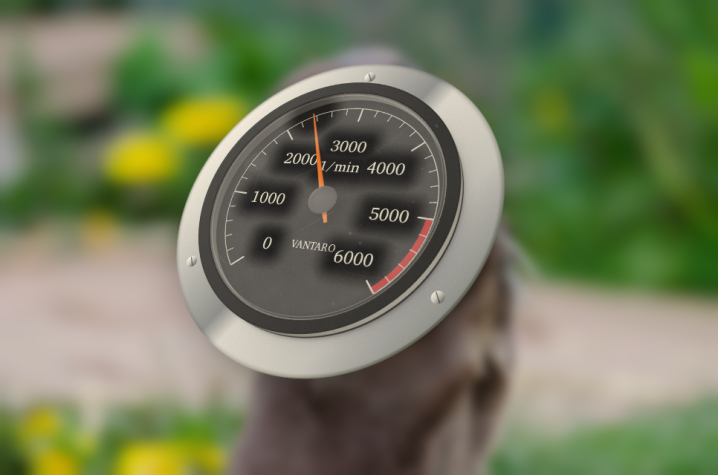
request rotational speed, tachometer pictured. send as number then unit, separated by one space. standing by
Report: 2400 rpm
